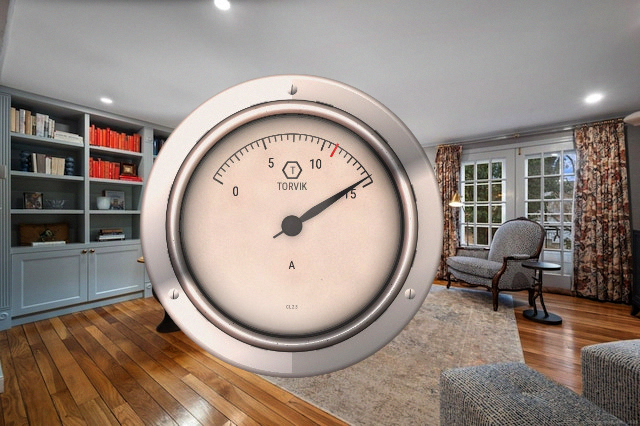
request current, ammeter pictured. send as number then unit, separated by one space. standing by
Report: 14.5 A
